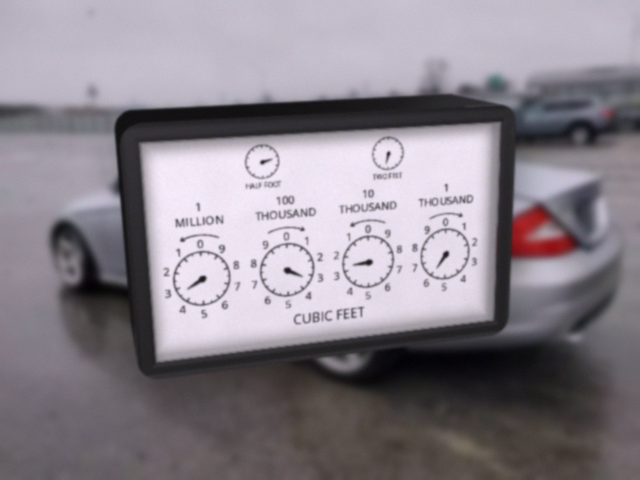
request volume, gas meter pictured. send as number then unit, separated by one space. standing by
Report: 332600 ft³
